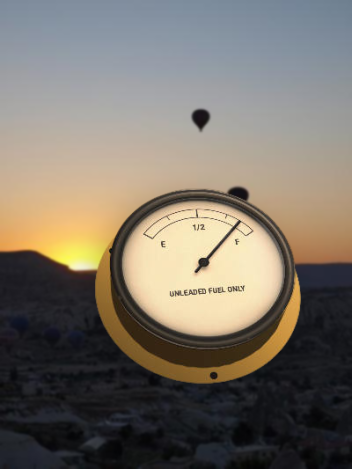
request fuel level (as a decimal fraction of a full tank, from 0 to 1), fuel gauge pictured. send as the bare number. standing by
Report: 0.875
